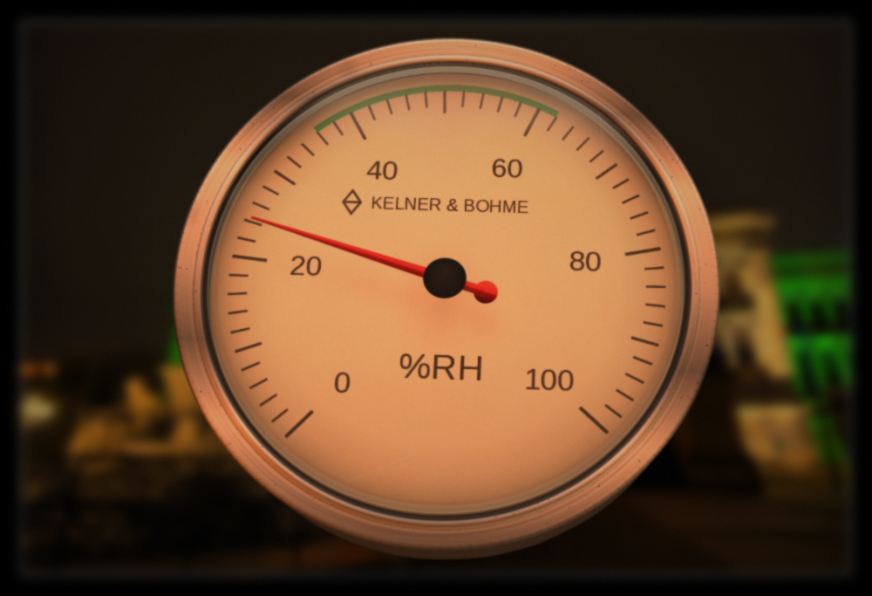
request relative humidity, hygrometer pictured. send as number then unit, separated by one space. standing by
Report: 24 %
